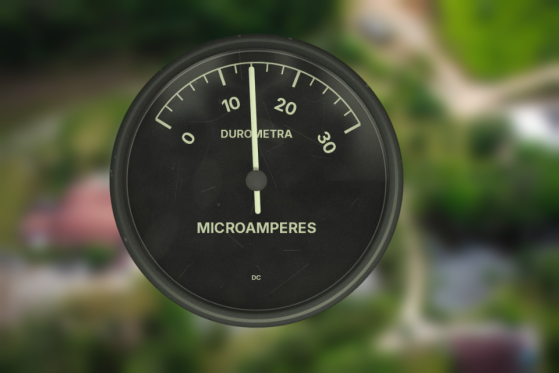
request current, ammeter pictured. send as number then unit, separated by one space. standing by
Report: 14 µA
